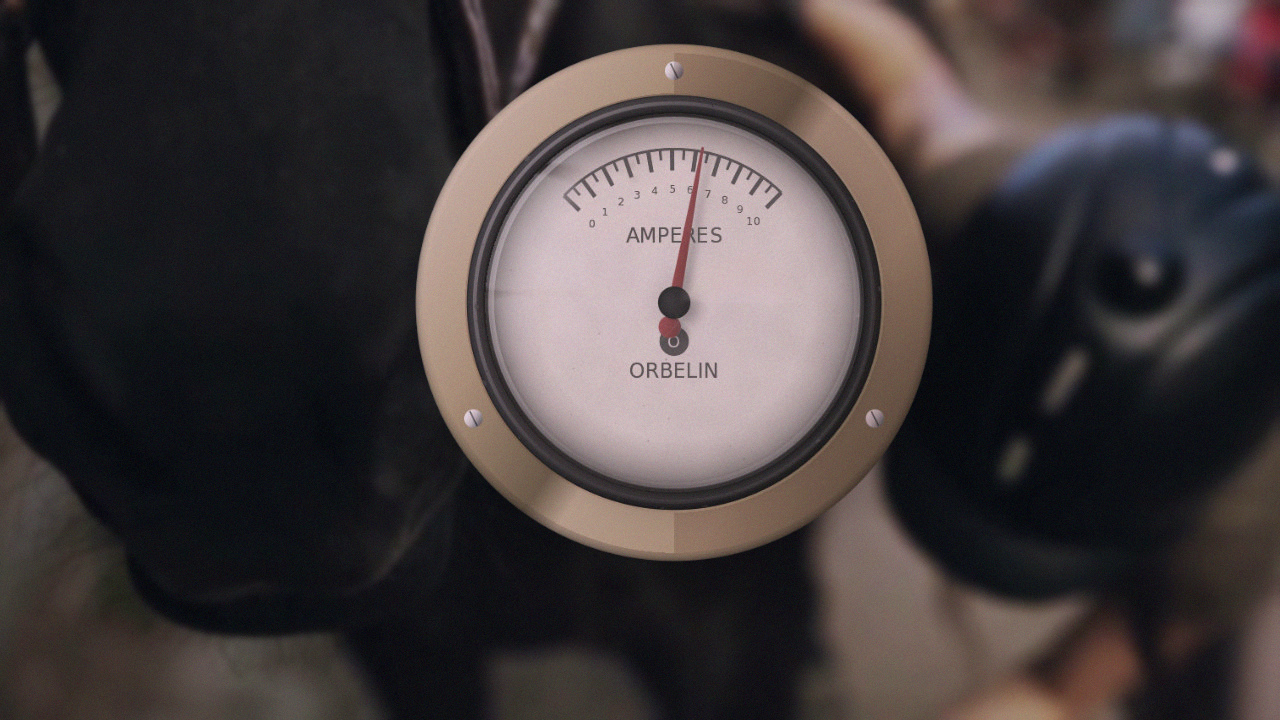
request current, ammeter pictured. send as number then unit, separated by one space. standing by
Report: 6.25 A
